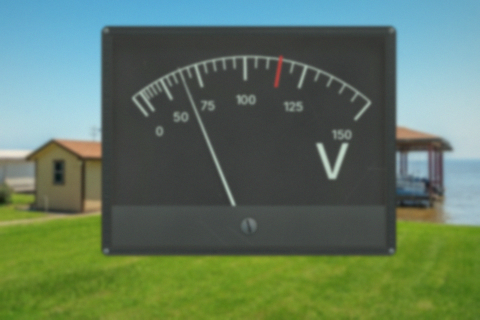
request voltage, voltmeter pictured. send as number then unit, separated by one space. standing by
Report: 65 V
